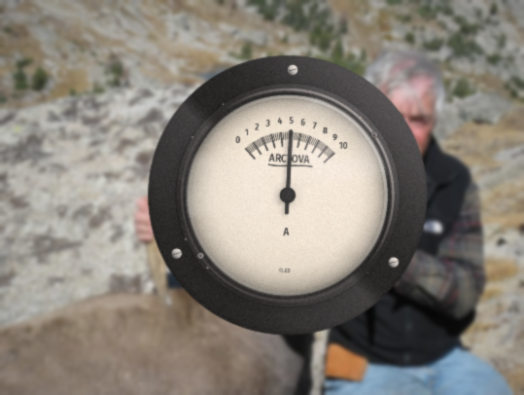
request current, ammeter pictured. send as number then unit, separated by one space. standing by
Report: 5 A
